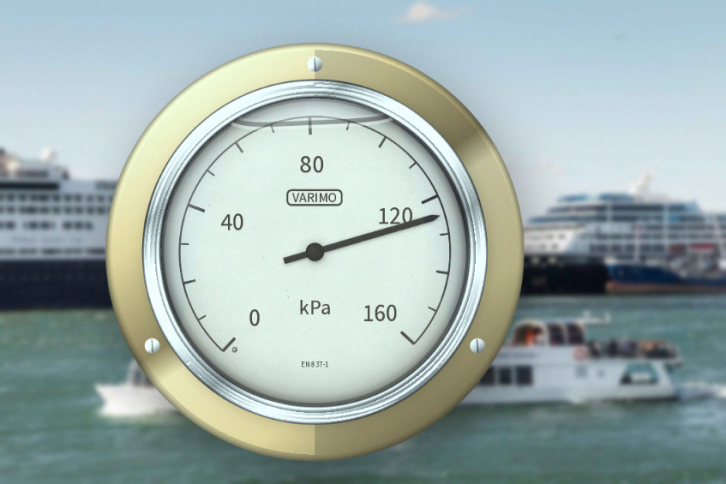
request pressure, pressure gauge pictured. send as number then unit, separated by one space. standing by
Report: 125 kPa
